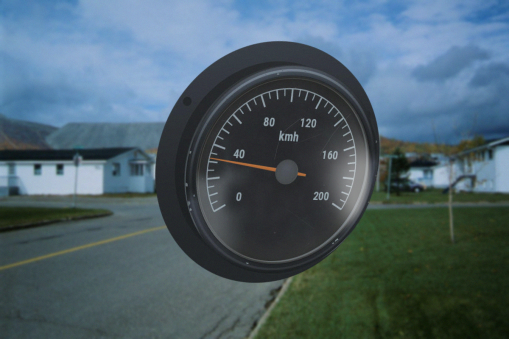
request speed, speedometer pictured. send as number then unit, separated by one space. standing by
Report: 32.5 km/h
